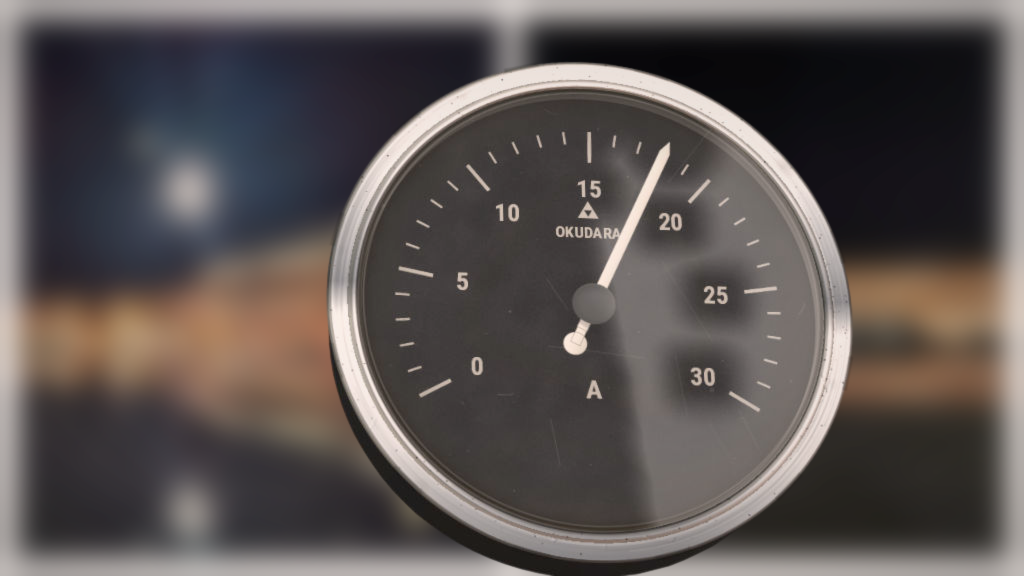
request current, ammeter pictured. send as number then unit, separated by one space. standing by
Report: 18 A
